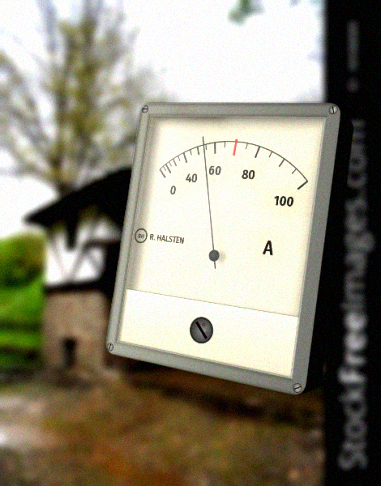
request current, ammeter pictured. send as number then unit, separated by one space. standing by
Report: 55 A
